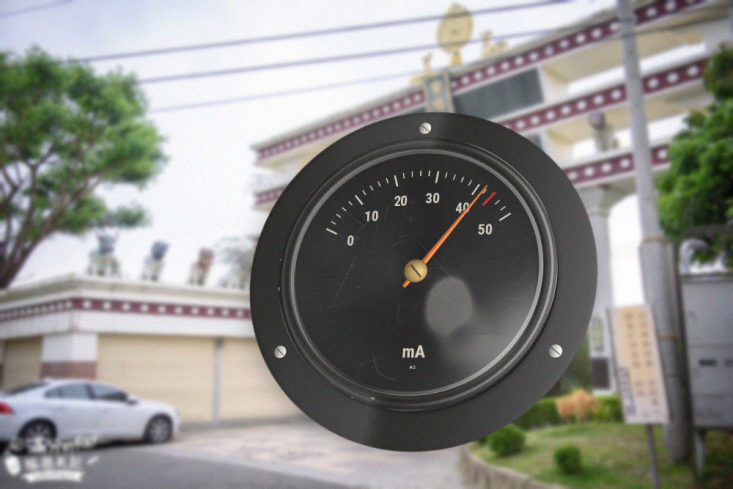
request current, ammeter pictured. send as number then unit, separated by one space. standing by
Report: 42 mA
